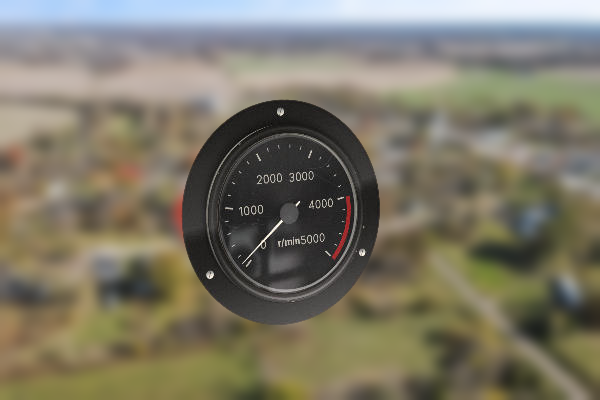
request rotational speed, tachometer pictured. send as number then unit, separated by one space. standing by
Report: 100 rpm
